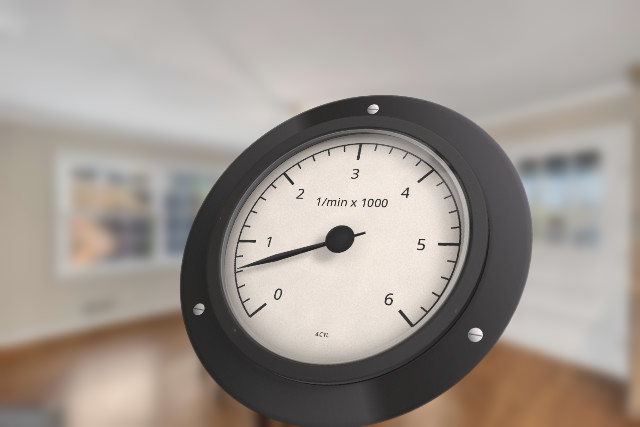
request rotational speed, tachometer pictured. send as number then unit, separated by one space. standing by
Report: 600 rpm
